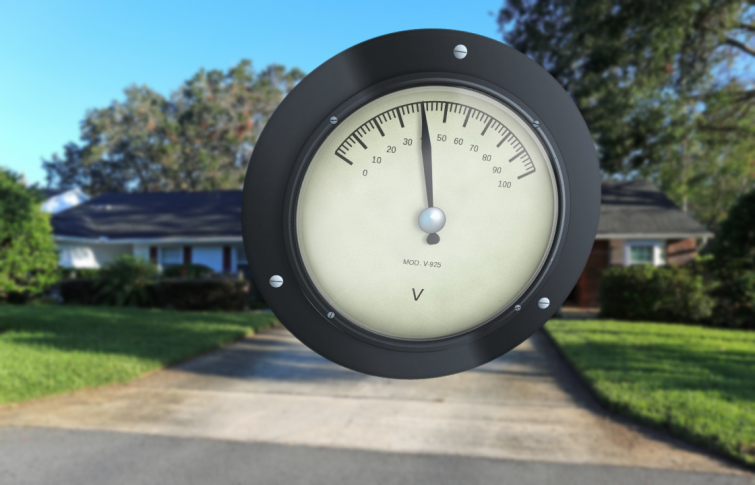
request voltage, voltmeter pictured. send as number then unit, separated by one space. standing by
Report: 40 V
